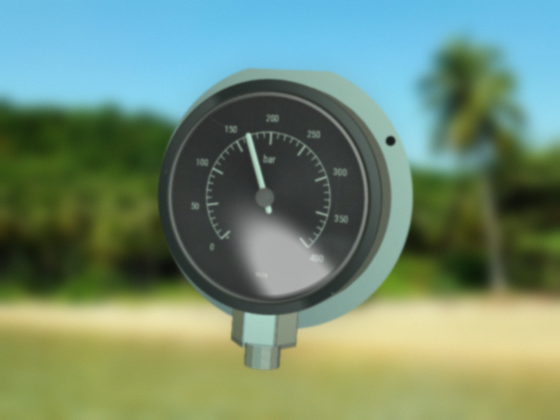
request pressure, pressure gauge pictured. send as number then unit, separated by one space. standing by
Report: 170 bar
